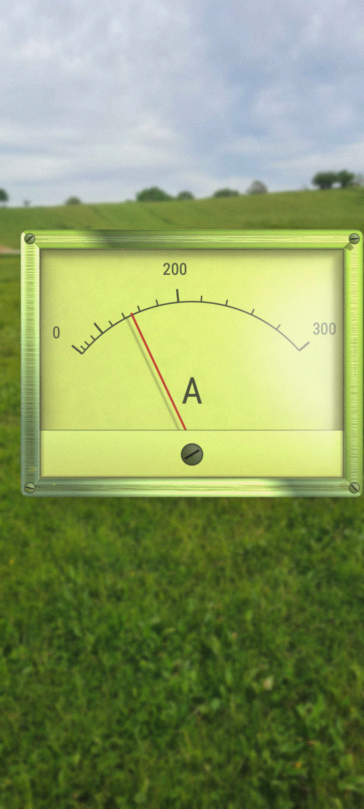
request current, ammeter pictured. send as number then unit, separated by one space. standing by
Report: 150 A
